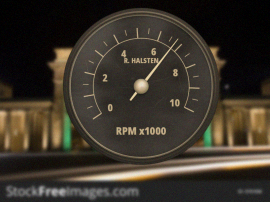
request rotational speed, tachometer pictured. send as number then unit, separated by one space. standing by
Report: 6750 rpm
